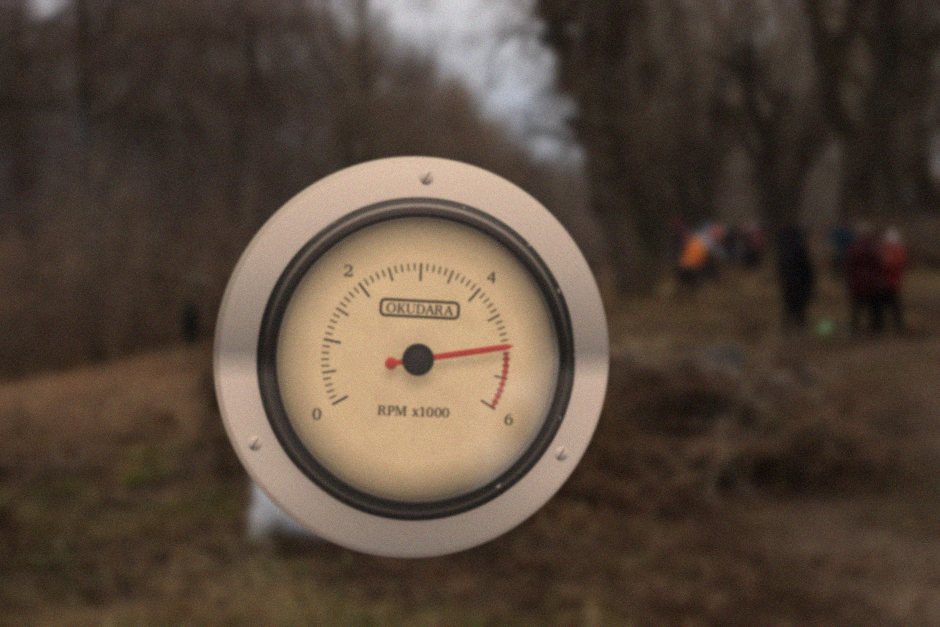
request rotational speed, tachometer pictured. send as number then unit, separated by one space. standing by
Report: 5000 rpm
